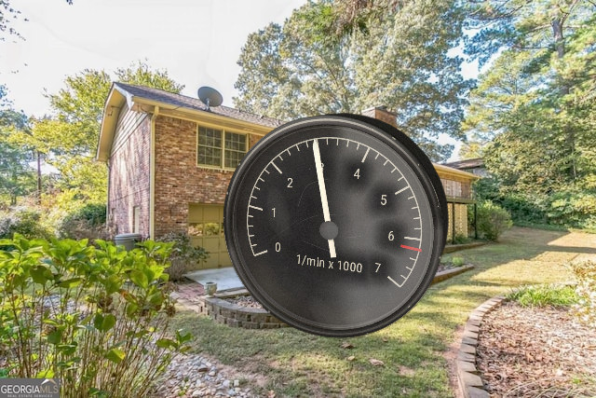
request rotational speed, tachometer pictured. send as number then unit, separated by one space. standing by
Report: 3000 rpm
